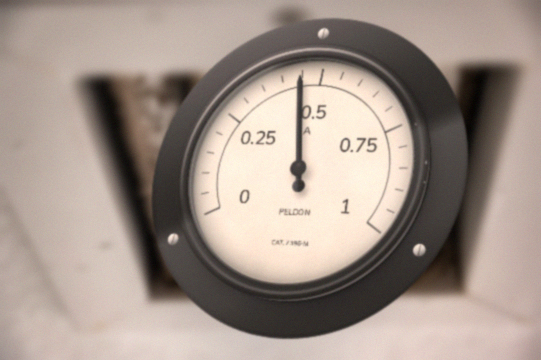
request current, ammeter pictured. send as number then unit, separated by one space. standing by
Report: 0.45 A
